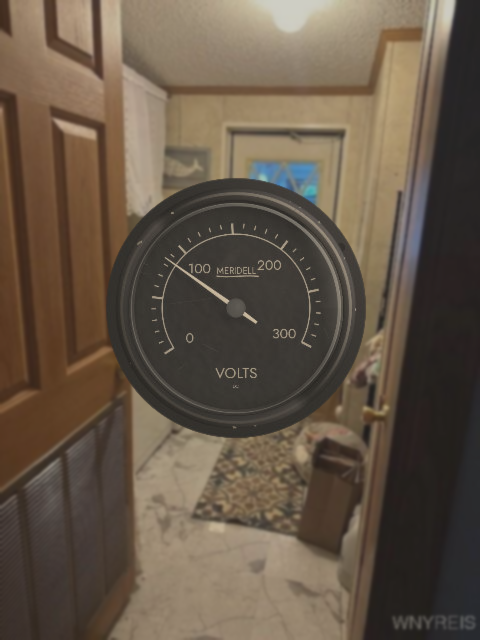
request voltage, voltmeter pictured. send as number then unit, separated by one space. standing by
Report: 85 V
